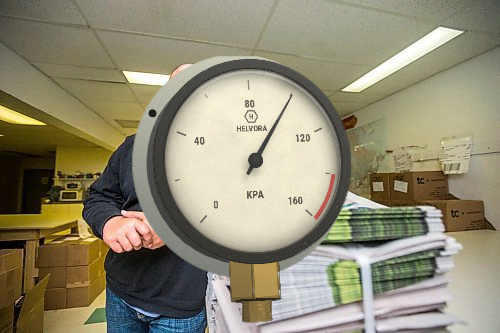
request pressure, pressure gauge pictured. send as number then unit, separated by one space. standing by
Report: 100 kPa
